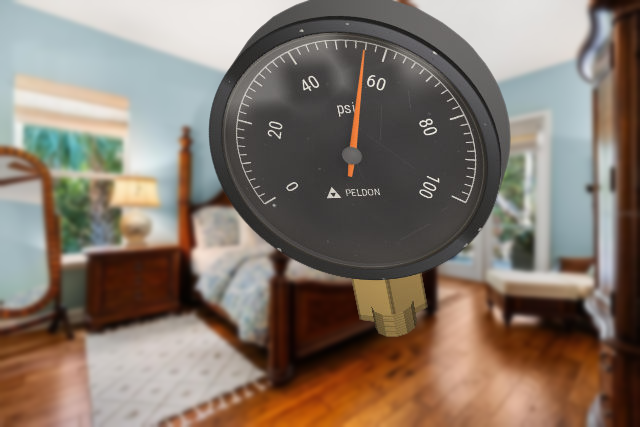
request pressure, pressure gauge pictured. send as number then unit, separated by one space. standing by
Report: 56 psi
